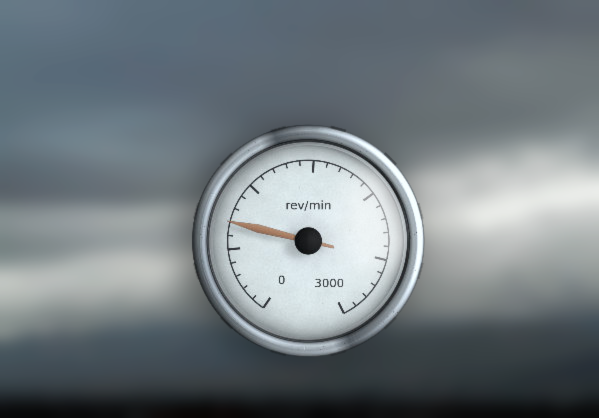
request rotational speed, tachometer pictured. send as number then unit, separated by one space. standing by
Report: 700 rpm
